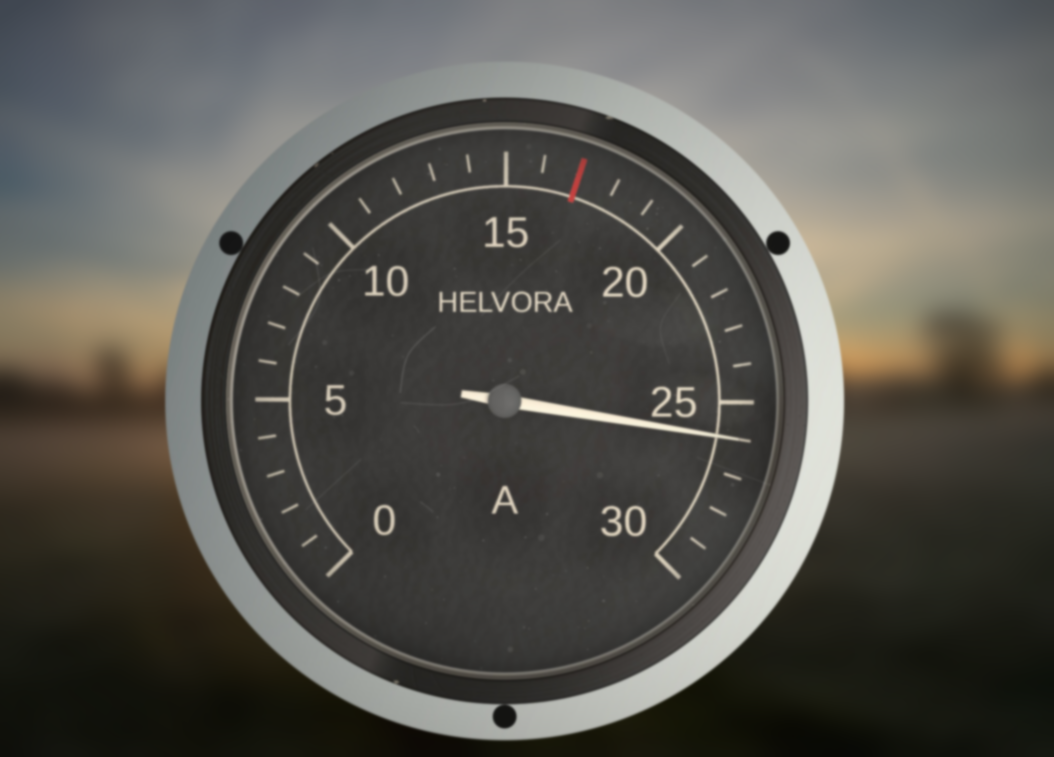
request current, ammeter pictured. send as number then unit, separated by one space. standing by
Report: 26 A
